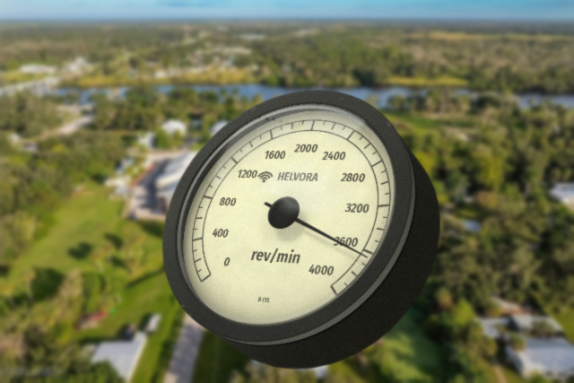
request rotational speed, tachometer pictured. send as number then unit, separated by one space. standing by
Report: 3650 rpm
